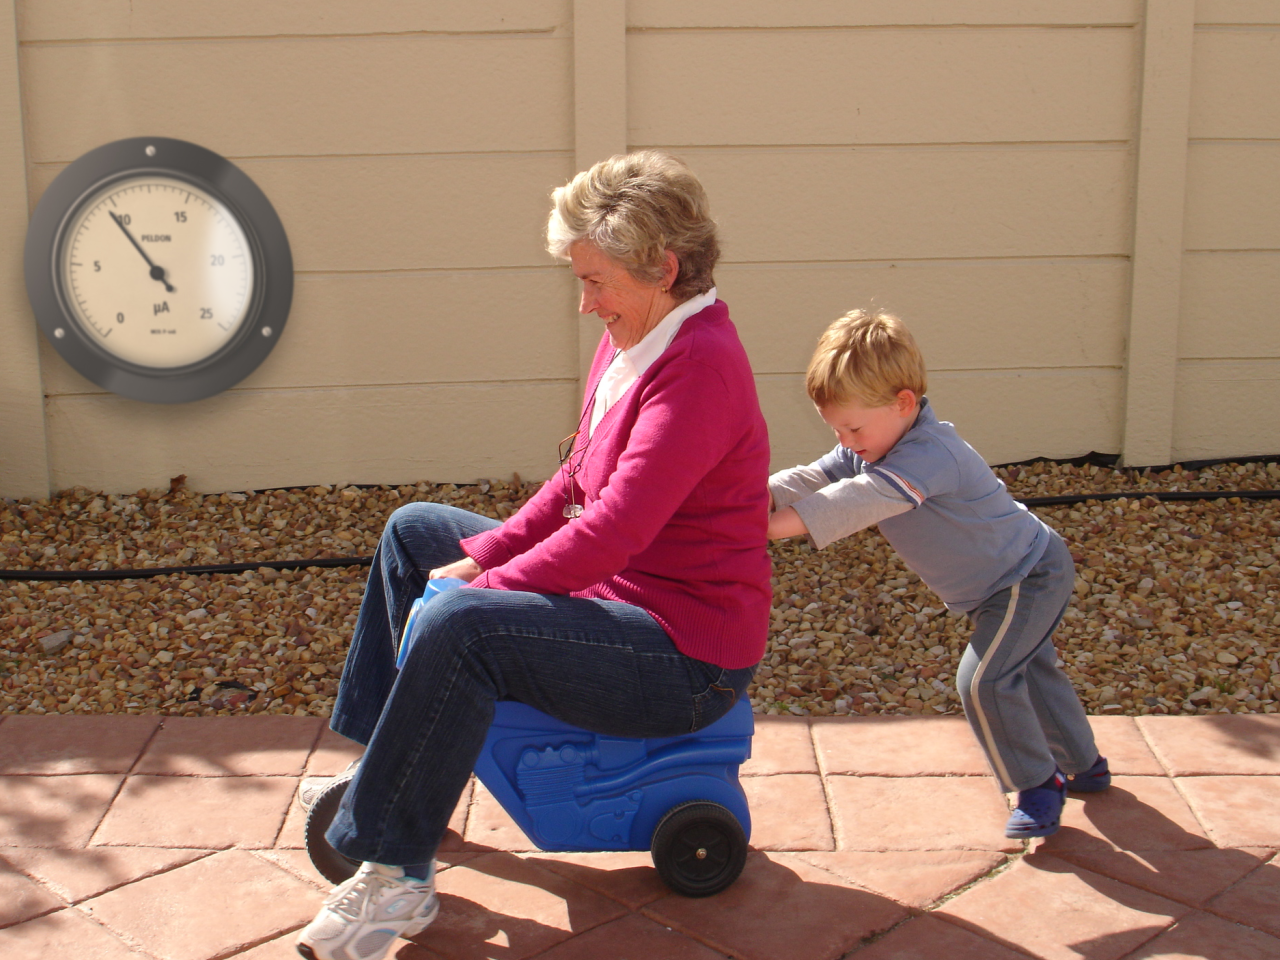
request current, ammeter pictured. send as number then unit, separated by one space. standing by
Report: 9.5 µA
